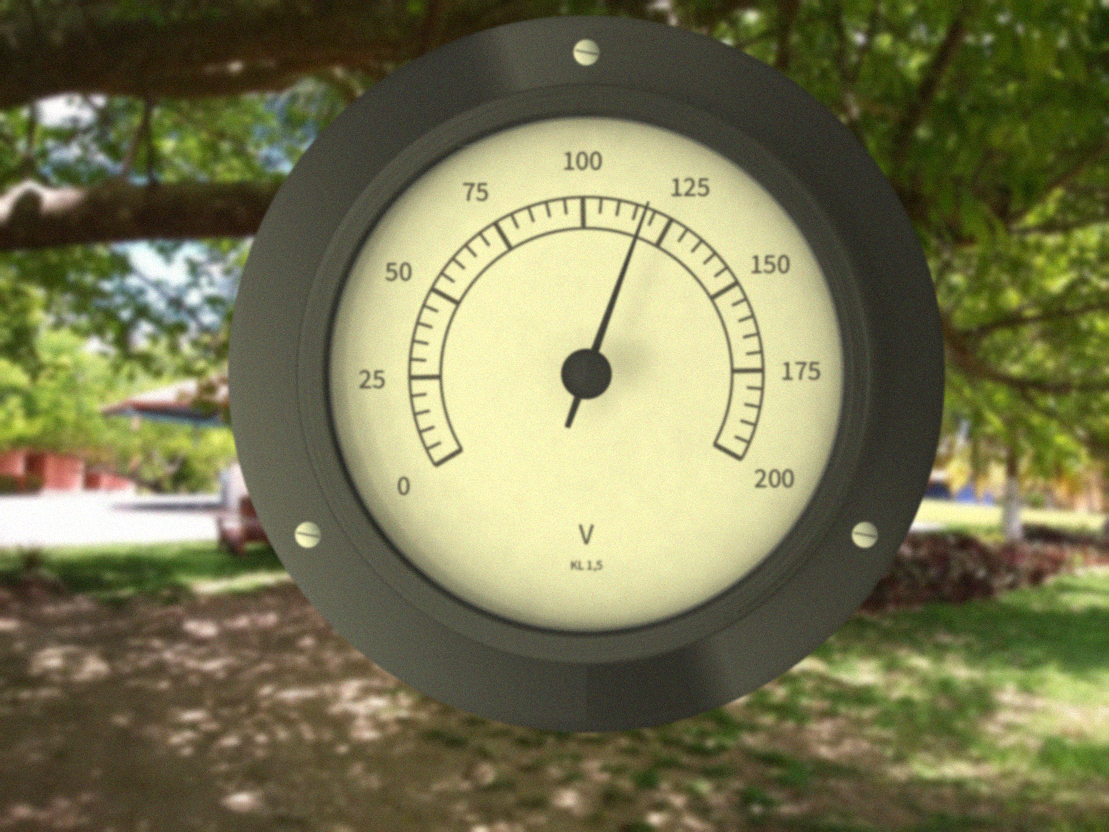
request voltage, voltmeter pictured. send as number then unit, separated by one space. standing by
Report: 117.5 V
